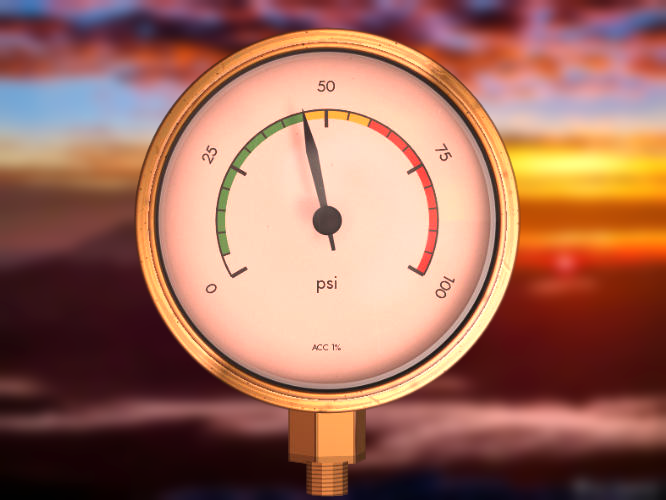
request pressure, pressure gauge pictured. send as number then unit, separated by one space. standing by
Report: 45 psi
